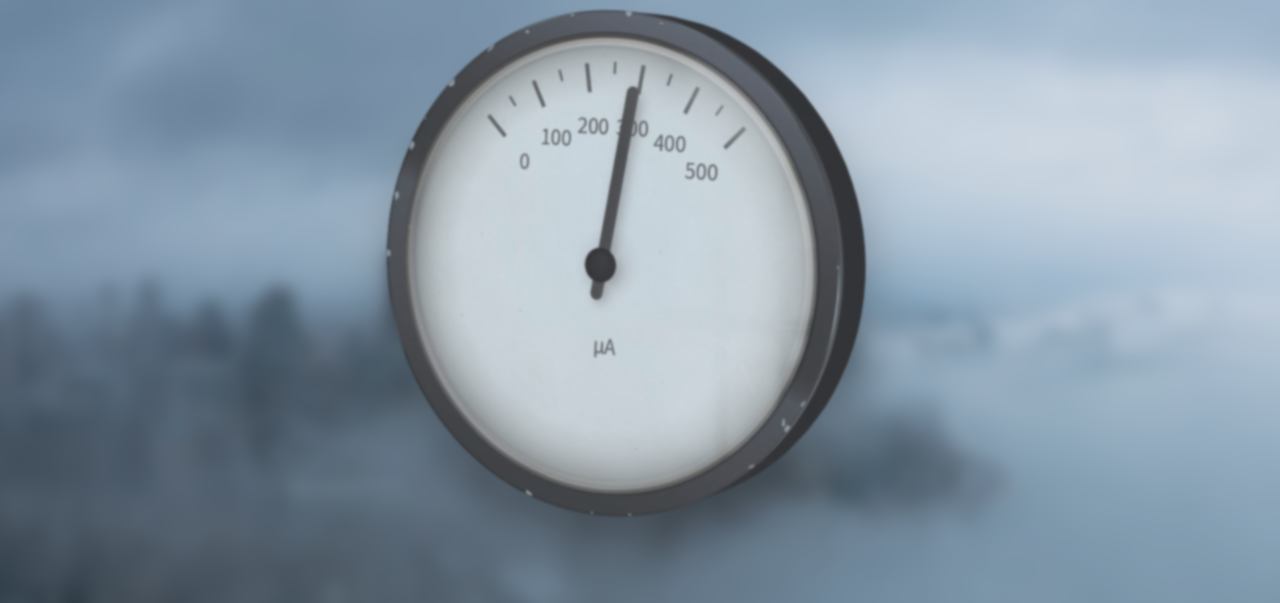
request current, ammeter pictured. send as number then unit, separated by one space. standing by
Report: 300 µA
